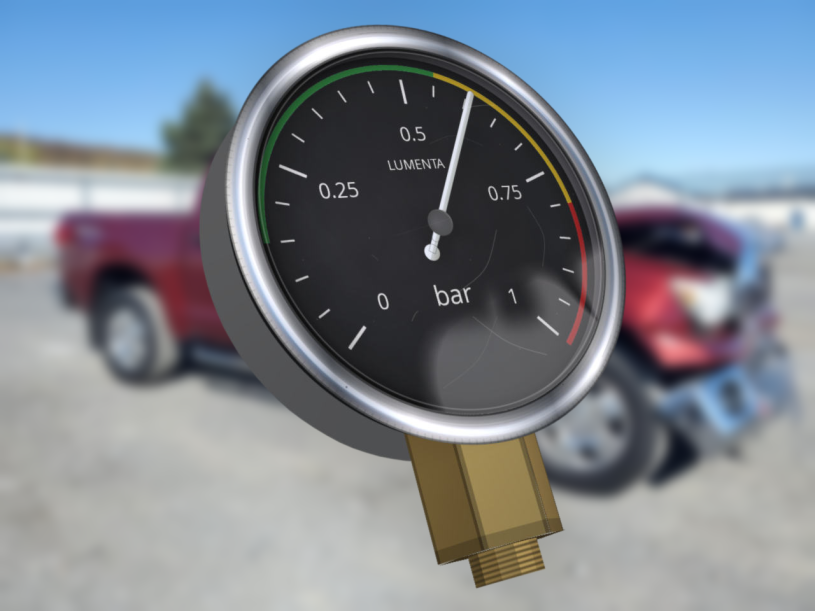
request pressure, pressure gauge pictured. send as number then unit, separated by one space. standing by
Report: 0.6 bar
